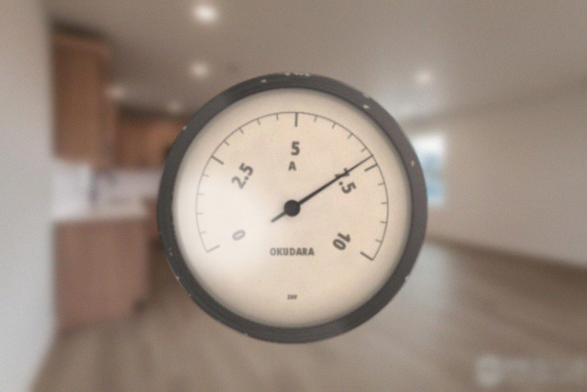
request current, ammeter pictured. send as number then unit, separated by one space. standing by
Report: 7.25 A
